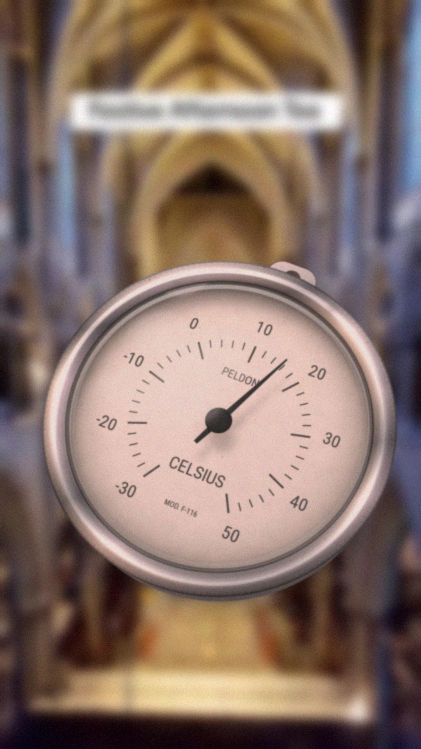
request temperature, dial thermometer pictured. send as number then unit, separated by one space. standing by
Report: 16 °C
